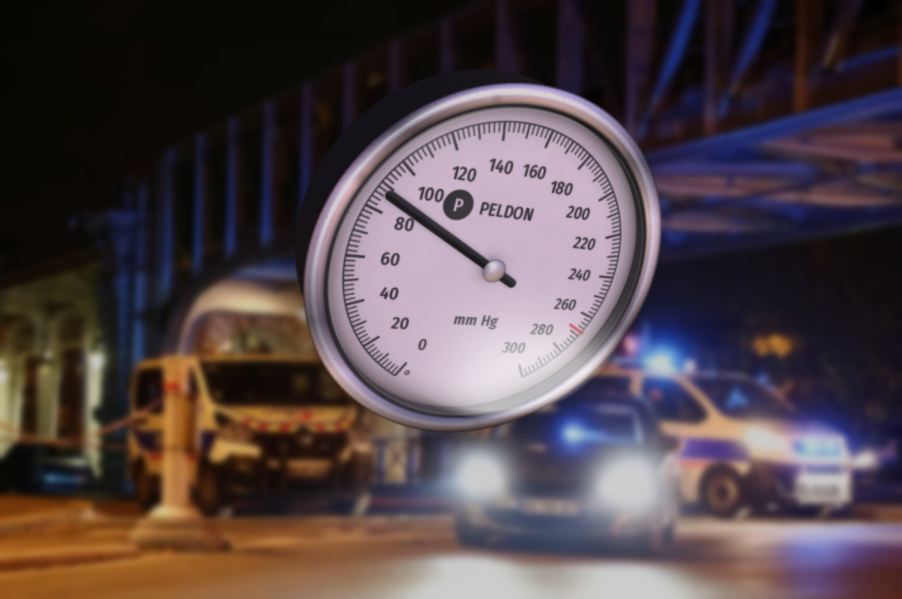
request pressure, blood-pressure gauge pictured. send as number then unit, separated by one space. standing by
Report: 88 mmHg
